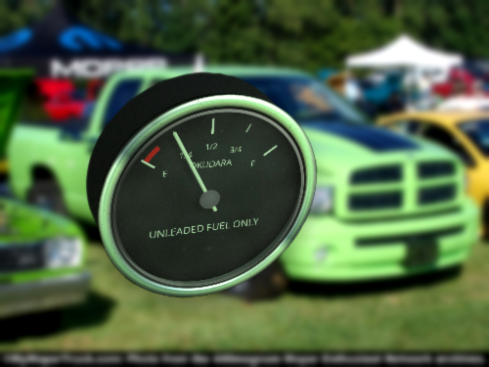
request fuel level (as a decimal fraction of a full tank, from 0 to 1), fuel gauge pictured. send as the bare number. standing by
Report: 0.25
